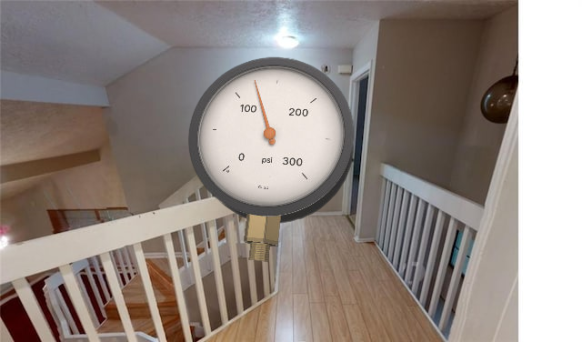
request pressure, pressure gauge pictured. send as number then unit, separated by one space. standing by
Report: 125 psi
